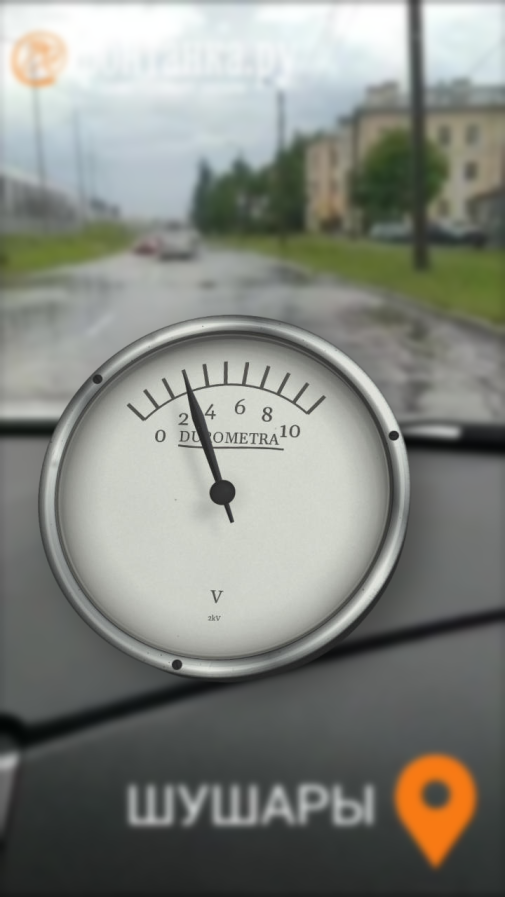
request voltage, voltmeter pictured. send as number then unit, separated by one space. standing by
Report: 3 V
